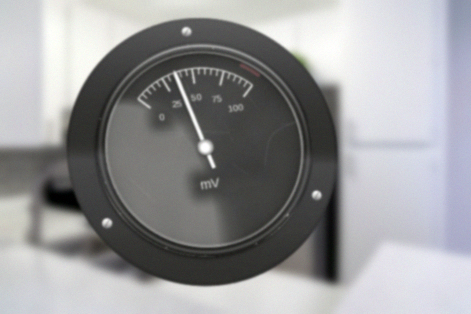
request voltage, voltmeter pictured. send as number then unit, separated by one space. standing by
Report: 35 mV
